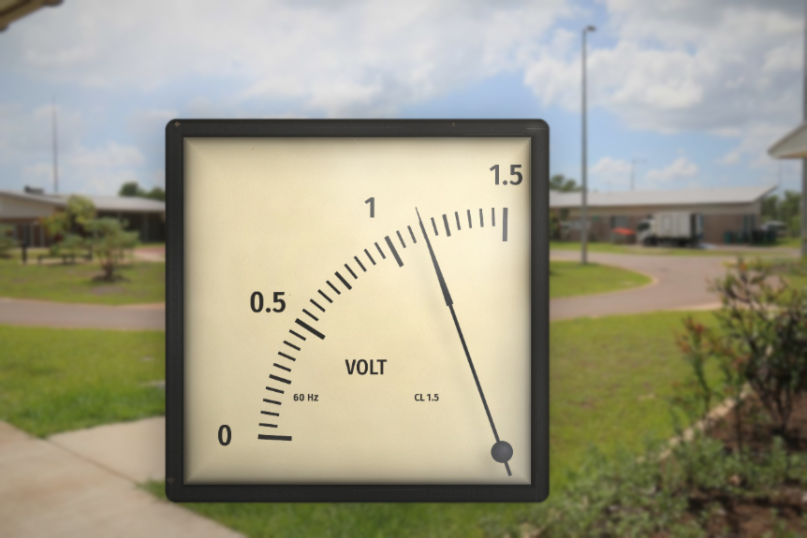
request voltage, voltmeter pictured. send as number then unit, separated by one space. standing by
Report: 1.15 V
